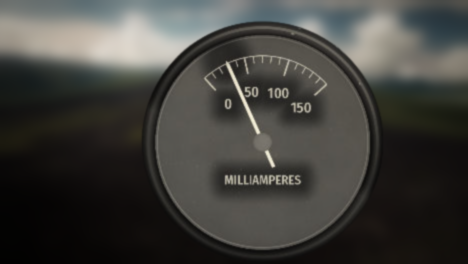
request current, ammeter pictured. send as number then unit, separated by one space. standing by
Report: 30 mA
